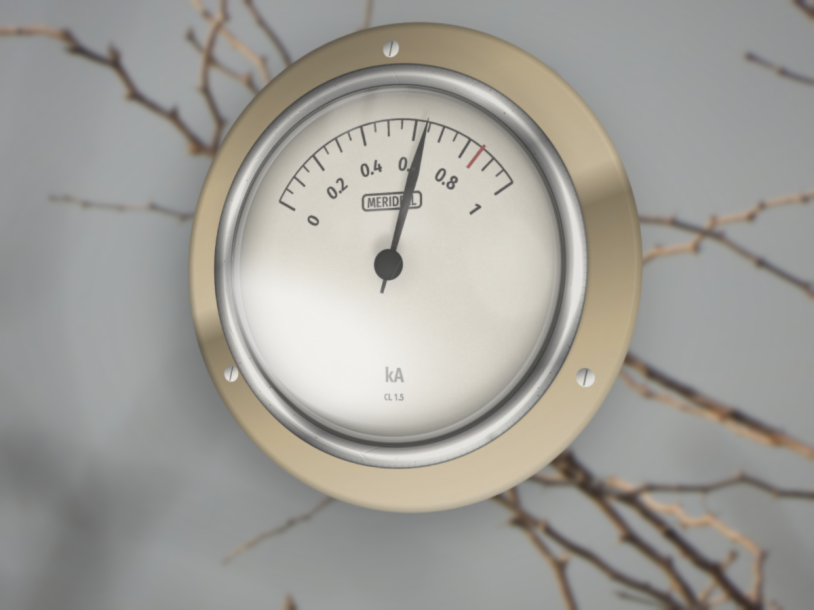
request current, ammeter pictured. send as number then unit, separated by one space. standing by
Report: 0.65 kA
